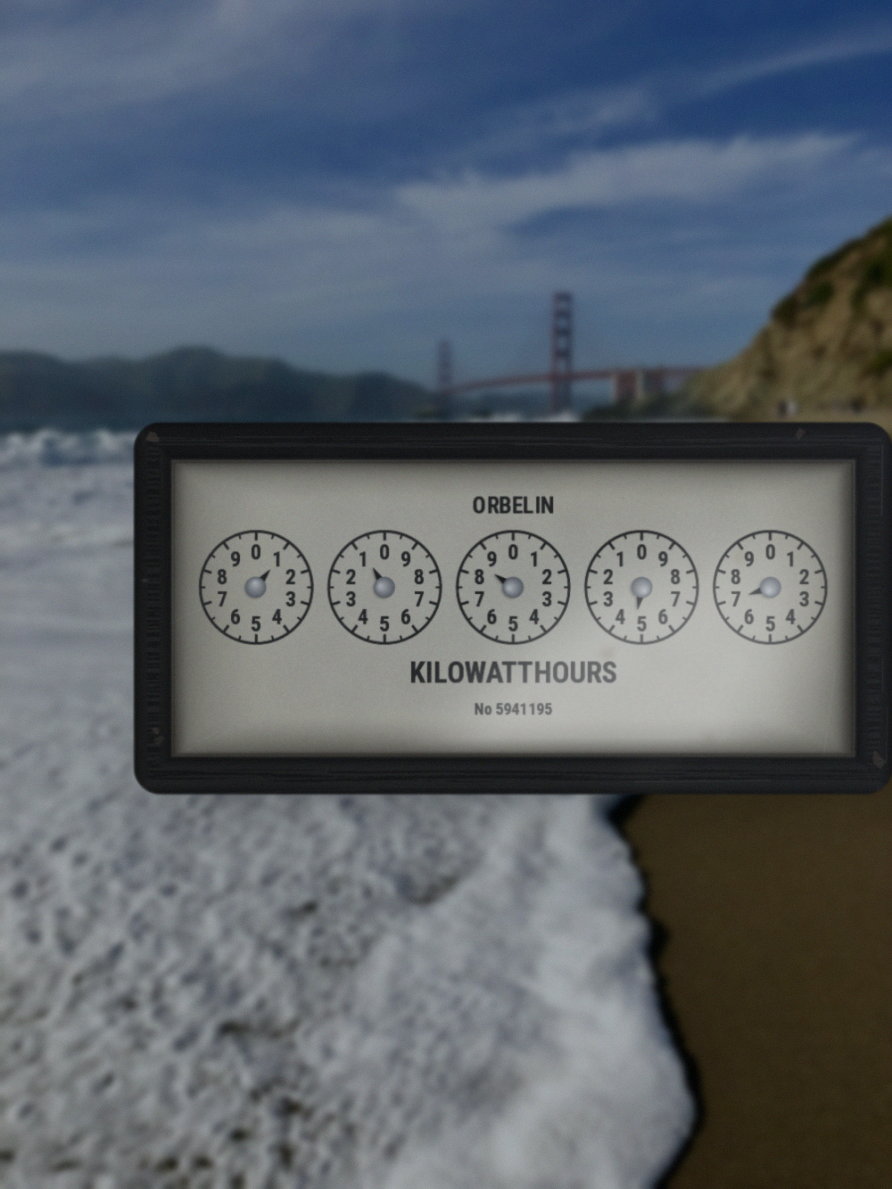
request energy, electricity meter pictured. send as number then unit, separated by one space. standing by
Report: 10847 kWh
